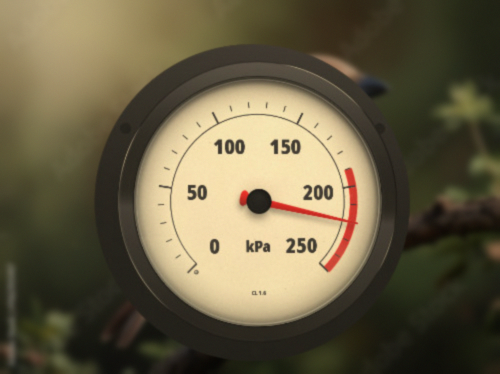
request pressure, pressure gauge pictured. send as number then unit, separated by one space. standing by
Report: 220 kPa
